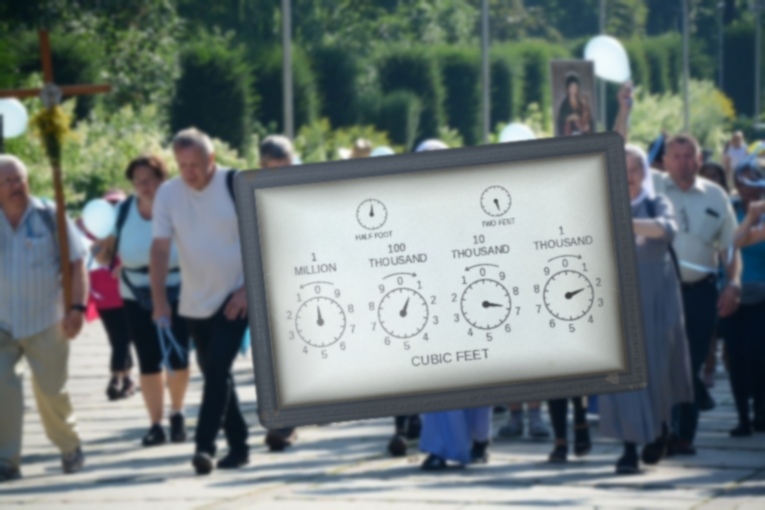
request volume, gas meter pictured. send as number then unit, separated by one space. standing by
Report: 7200 ft³
